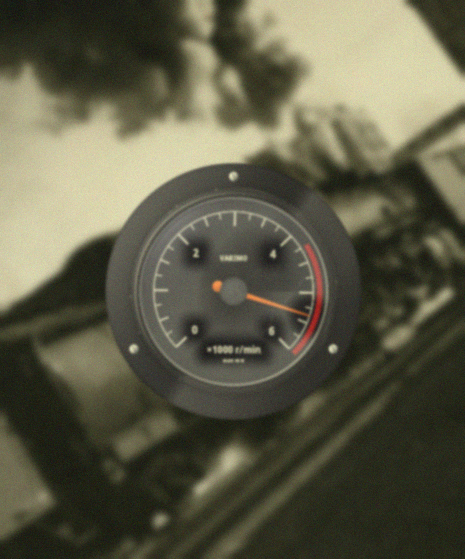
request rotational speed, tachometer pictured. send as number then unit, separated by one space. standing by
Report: 5375 rpm
